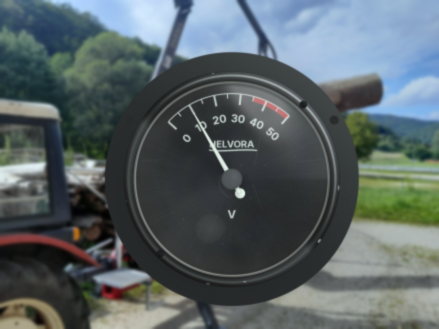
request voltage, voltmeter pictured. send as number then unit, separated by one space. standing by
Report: 10 V
